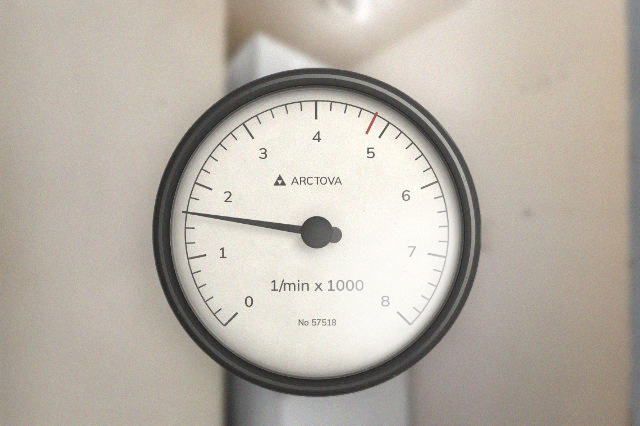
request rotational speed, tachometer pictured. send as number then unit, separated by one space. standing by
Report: 1600 rpm
